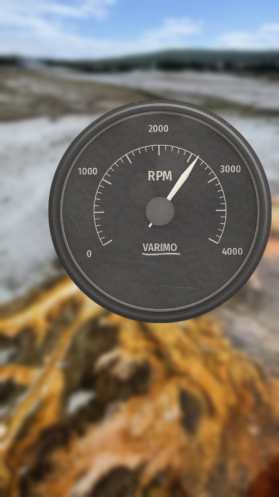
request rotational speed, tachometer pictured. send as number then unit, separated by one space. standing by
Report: 2600 rpm
